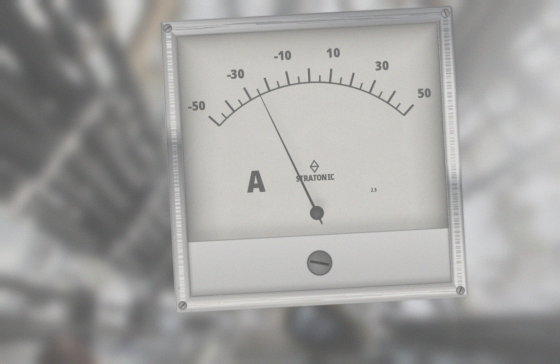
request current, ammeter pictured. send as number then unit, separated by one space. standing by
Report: -25 A
